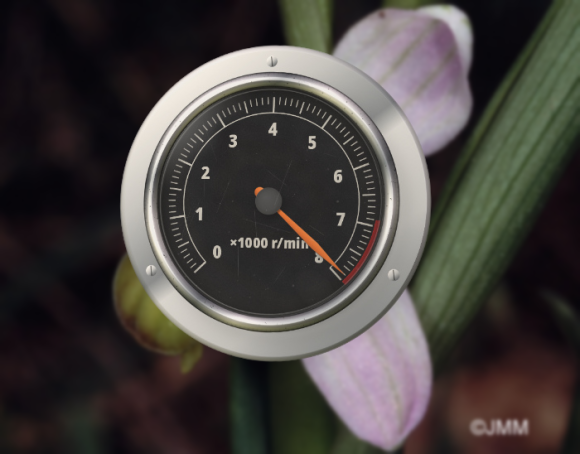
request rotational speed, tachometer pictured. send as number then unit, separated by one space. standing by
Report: 7900 rpm
